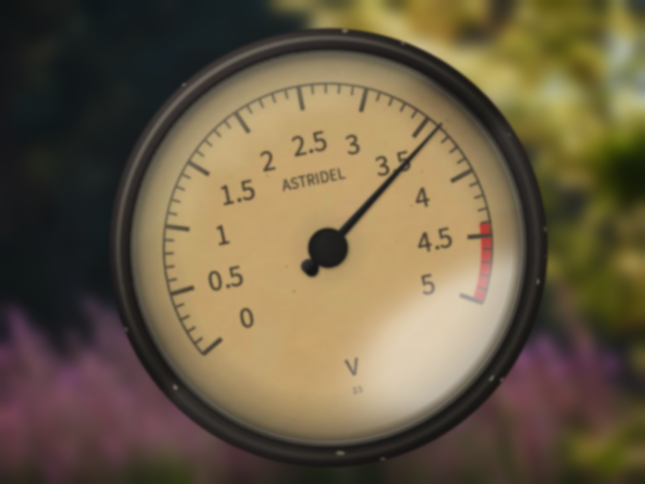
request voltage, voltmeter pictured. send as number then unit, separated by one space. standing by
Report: 3.6 V
